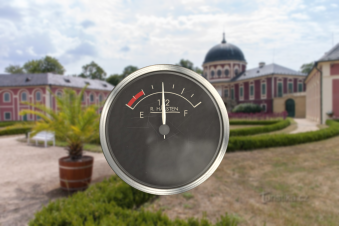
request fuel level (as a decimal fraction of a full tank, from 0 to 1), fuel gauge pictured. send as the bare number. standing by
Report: 0.5
